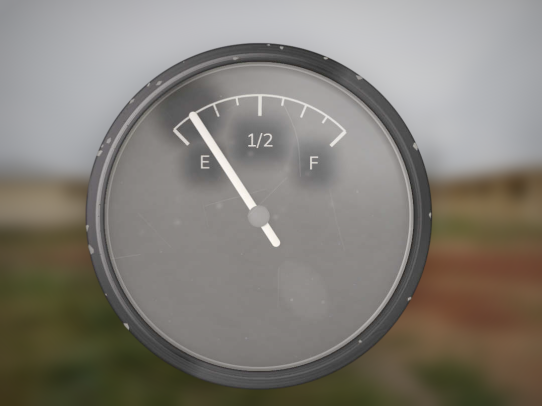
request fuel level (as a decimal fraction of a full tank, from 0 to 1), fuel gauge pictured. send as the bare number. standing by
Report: 0.125
